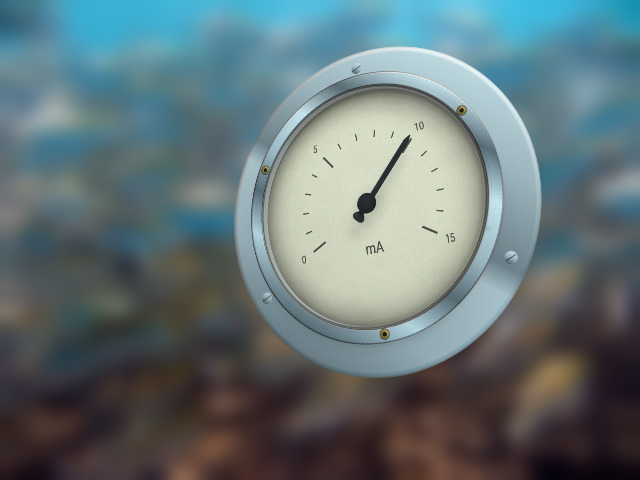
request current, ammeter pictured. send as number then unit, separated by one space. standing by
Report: 10 mA
